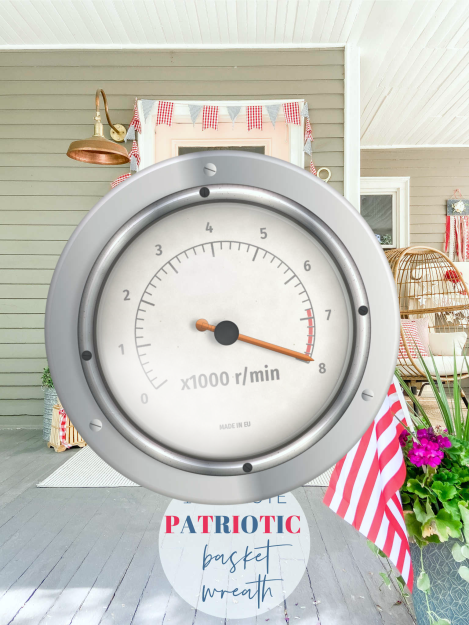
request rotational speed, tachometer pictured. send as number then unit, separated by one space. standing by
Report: 7900 rpm
